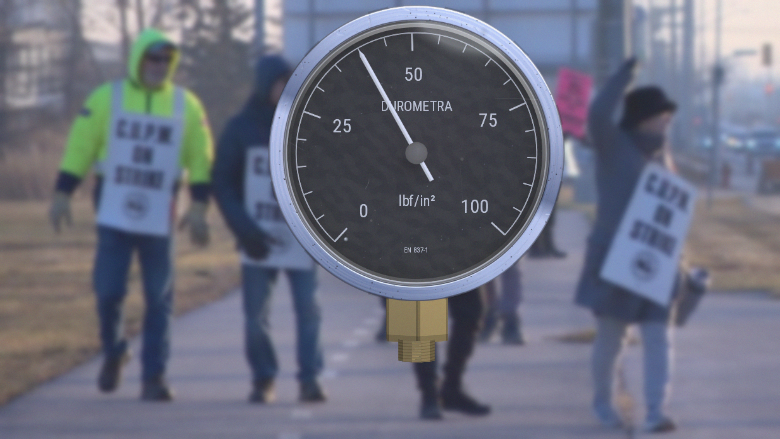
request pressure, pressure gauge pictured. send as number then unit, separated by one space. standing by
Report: 40 psi
